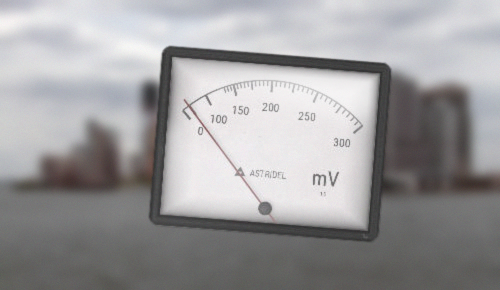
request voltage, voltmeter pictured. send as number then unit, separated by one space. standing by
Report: 50 mV
